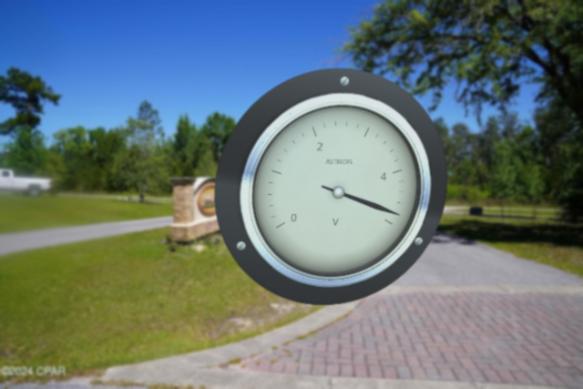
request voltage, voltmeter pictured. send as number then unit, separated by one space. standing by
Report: 4.8 V
